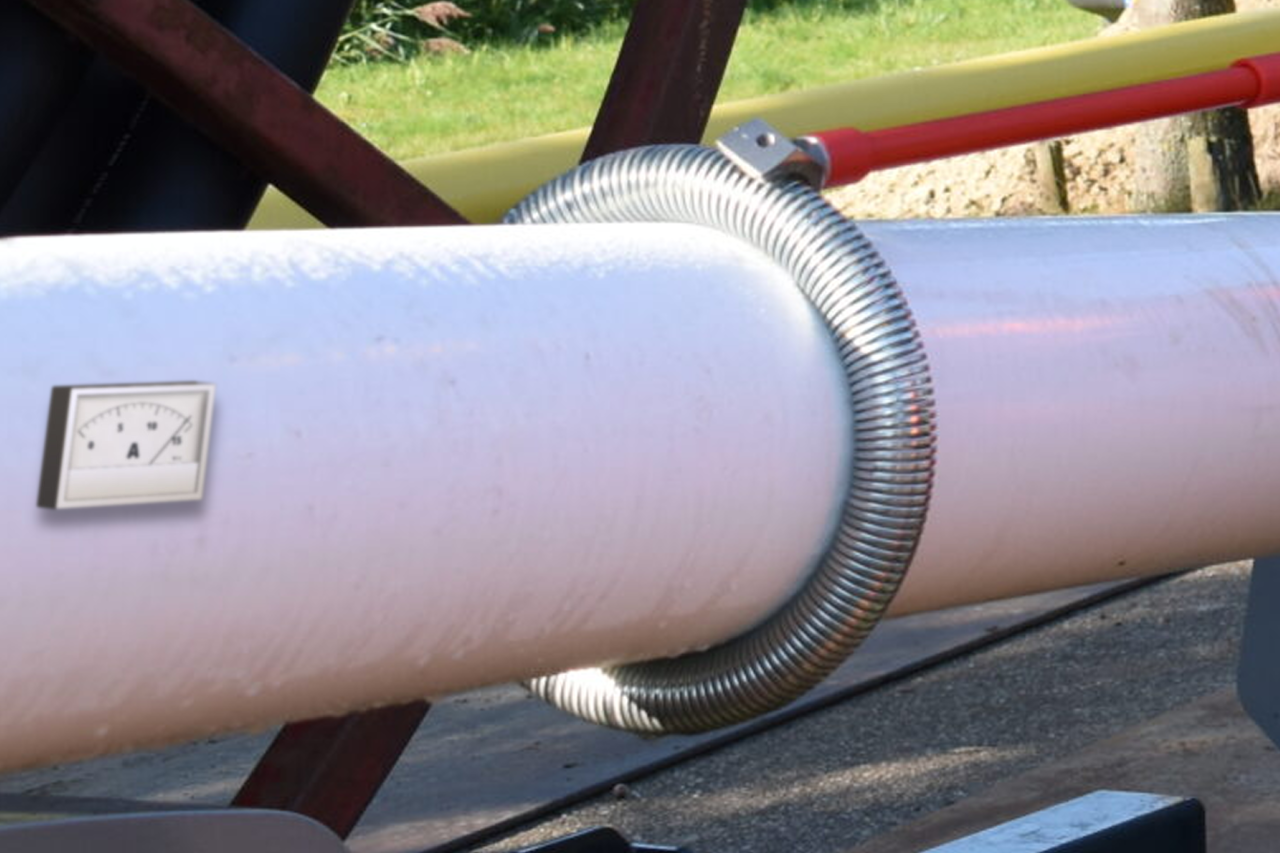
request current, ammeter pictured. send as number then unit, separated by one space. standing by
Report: 14 A
